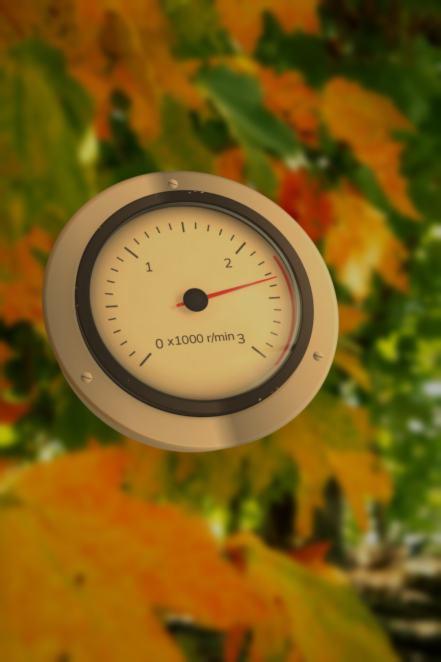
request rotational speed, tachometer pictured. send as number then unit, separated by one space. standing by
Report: 2350 rpm
